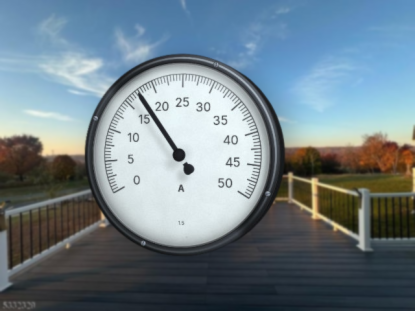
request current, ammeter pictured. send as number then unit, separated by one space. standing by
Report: 17.5 A
